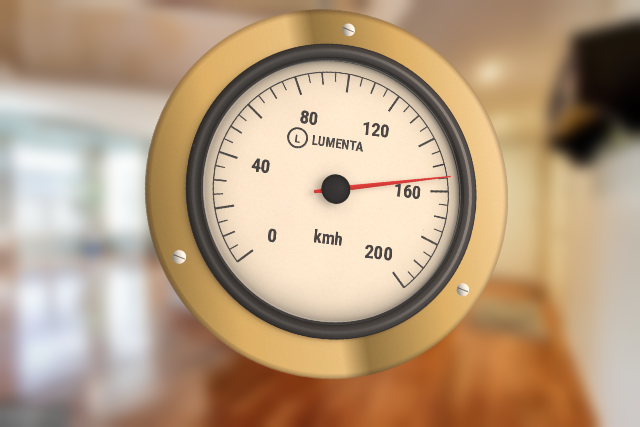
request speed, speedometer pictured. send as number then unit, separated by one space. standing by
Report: 155 km/h
